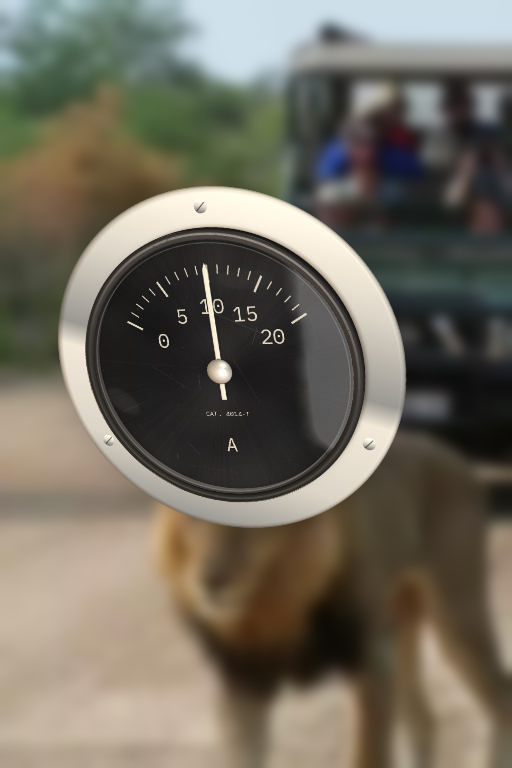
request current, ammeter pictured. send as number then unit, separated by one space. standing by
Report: 10 A
